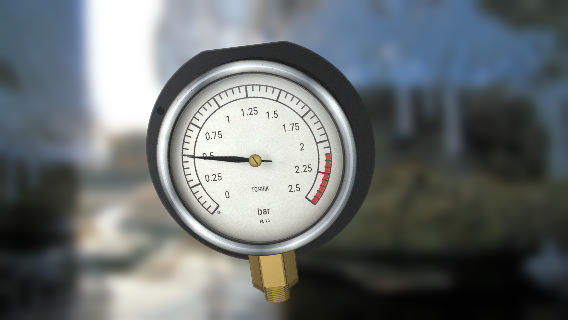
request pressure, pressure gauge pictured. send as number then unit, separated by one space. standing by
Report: 0.5 bar
